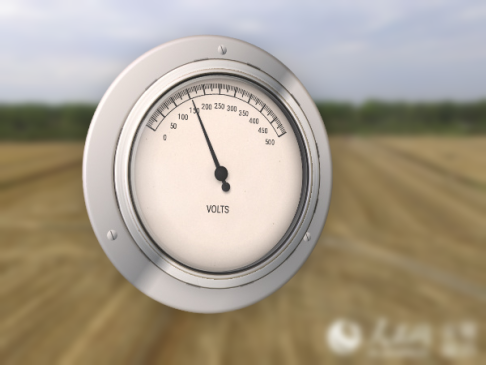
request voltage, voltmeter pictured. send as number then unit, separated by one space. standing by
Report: 150 V
